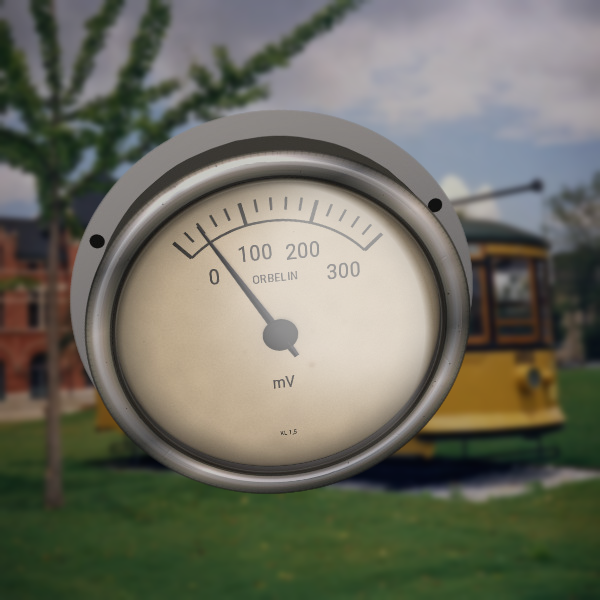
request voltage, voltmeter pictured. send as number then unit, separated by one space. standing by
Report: 40 mV
